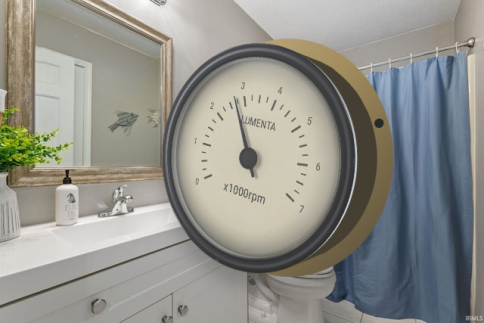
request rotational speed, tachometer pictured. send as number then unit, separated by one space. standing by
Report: 2750 rpm
